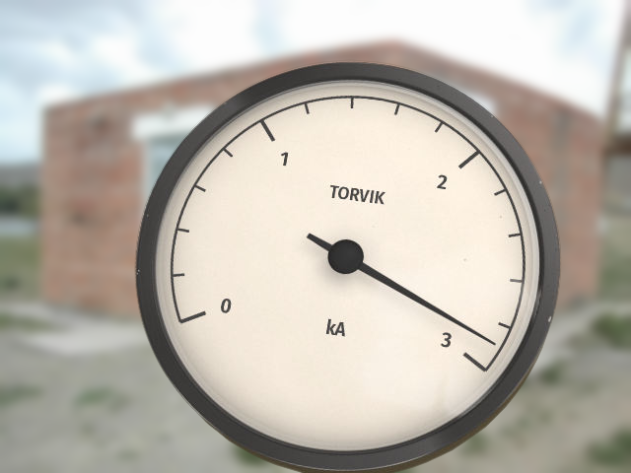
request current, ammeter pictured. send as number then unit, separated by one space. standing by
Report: 2.9 kA
